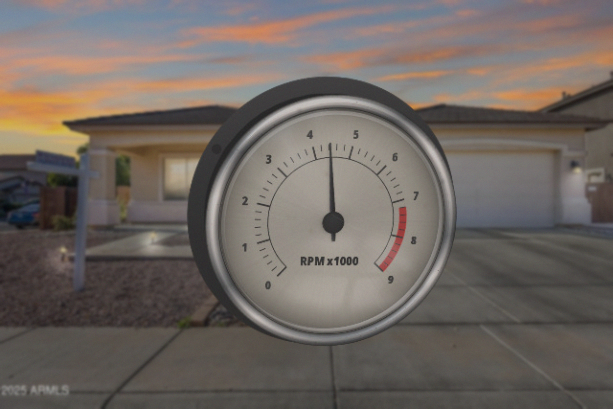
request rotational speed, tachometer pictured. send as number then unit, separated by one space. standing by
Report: 4400 rpm
